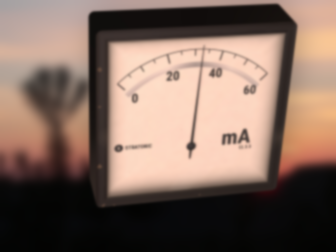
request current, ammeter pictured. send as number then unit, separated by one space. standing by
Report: 32.5 mA
